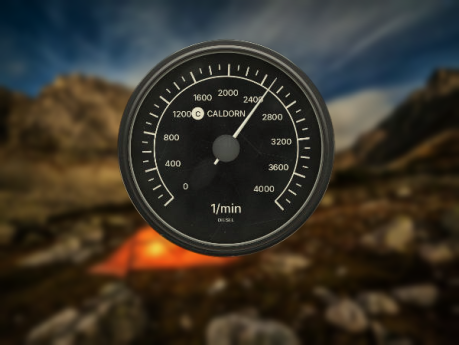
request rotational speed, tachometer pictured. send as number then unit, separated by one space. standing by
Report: 2500 rpm
